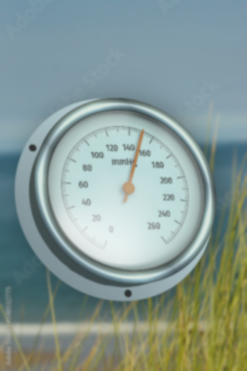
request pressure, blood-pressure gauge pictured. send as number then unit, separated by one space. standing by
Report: 150 mmHg
